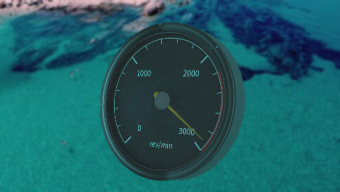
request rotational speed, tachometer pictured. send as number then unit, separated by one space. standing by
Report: 2900 rpm
